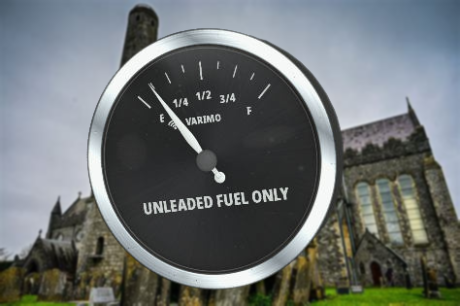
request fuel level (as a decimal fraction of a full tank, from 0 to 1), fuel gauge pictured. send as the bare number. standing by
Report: 0.125
